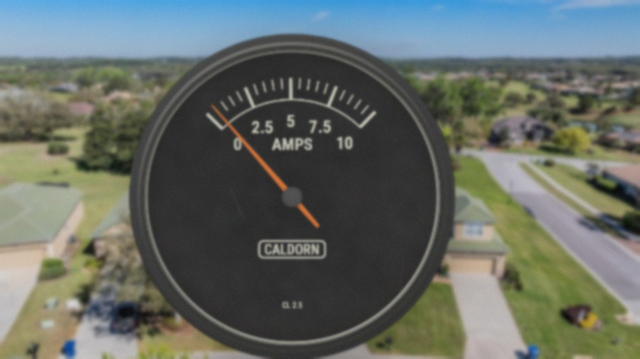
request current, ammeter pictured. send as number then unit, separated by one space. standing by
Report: 0.5 A
